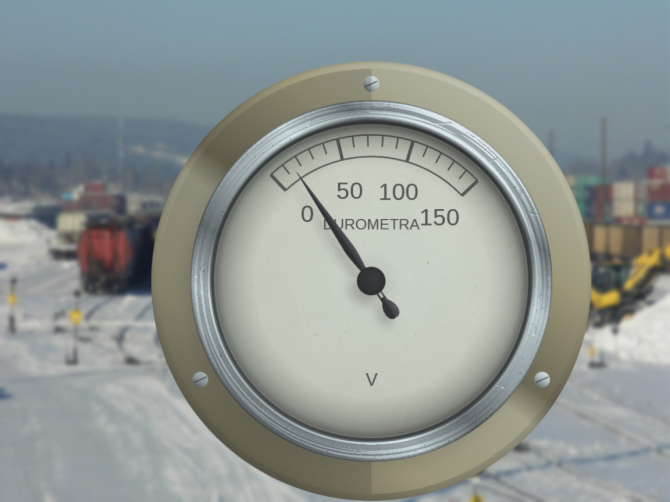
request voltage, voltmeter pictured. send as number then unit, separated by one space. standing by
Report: 15 V
